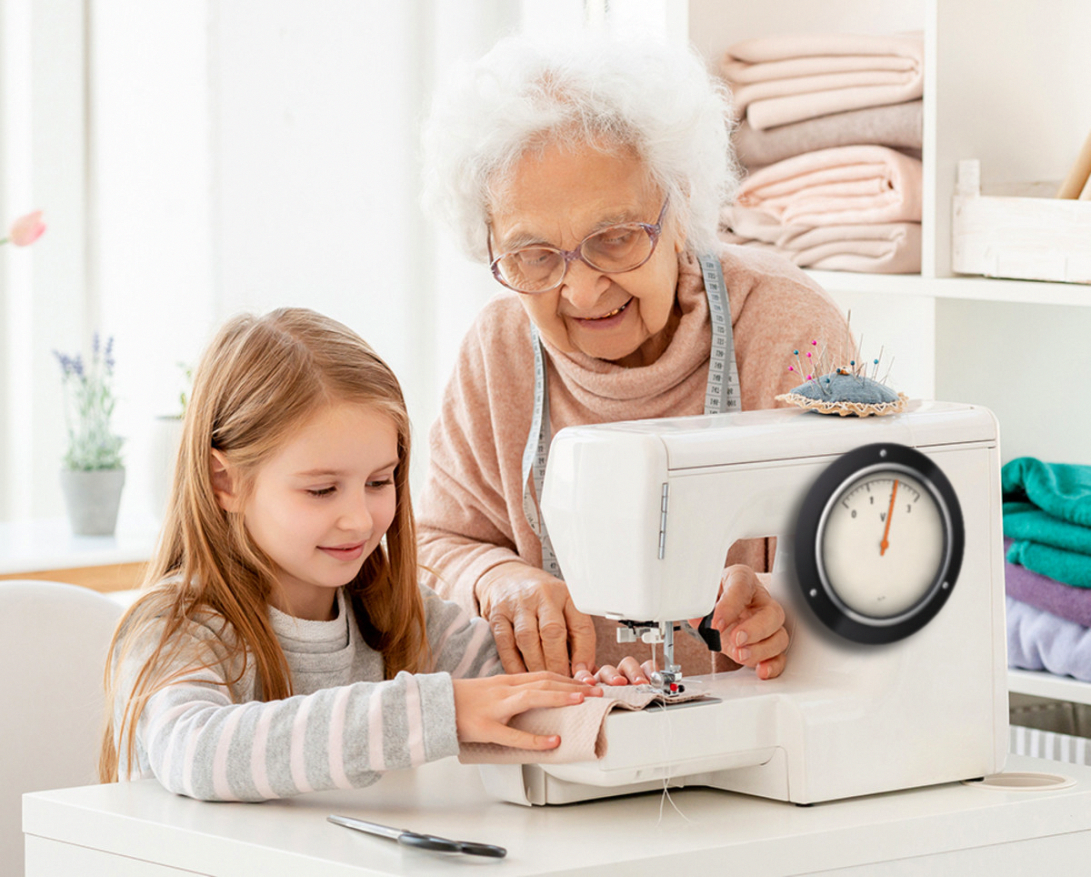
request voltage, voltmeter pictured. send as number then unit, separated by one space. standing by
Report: 2 V
